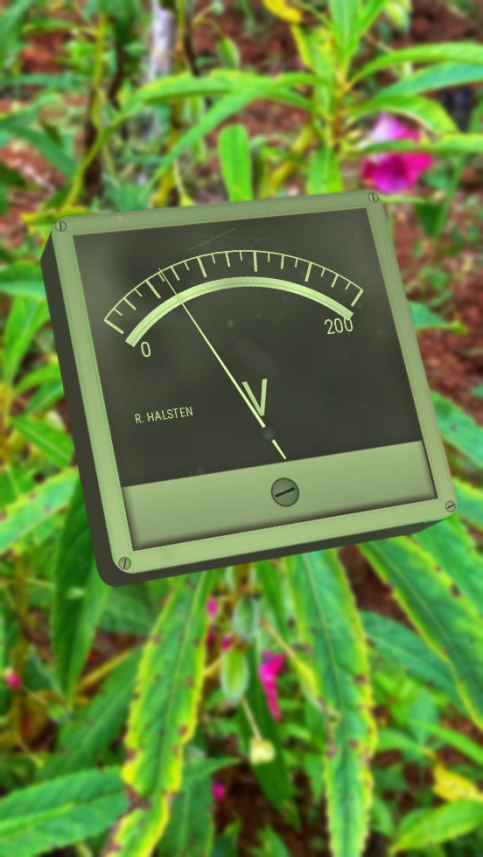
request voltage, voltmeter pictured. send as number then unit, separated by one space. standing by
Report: 50 V
